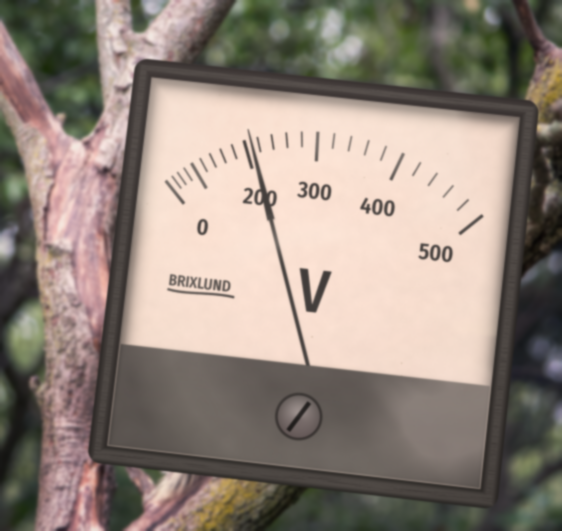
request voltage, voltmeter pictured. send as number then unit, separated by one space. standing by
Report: 210 V
